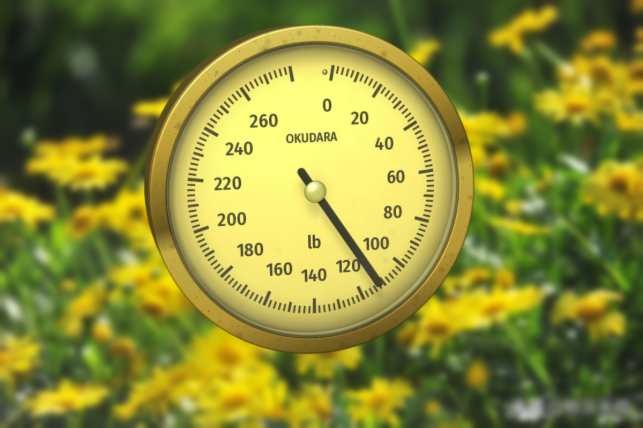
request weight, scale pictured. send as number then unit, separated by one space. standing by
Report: 112 lb
